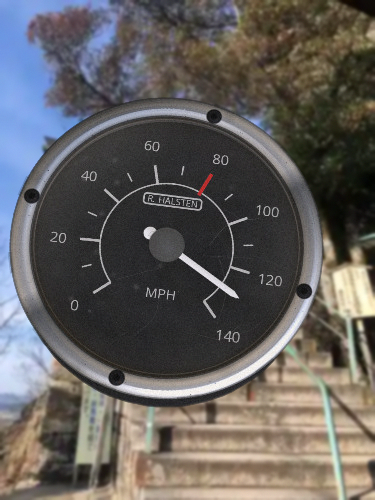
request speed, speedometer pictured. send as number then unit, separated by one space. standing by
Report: 130 mph
